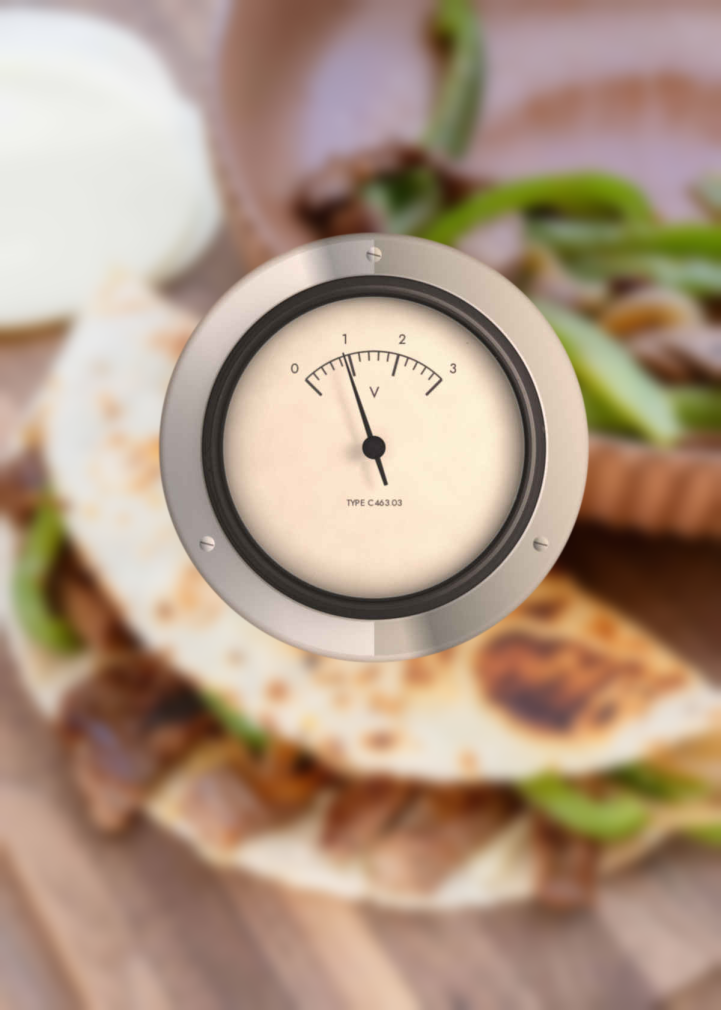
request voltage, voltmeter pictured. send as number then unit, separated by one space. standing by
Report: 0.9 V
